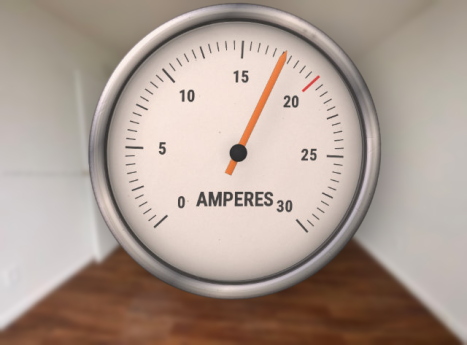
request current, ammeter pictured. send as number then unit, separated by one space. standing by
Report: 17.5 A
